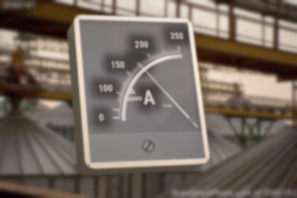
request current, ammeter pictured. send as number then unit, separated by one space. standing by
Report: 175 A
